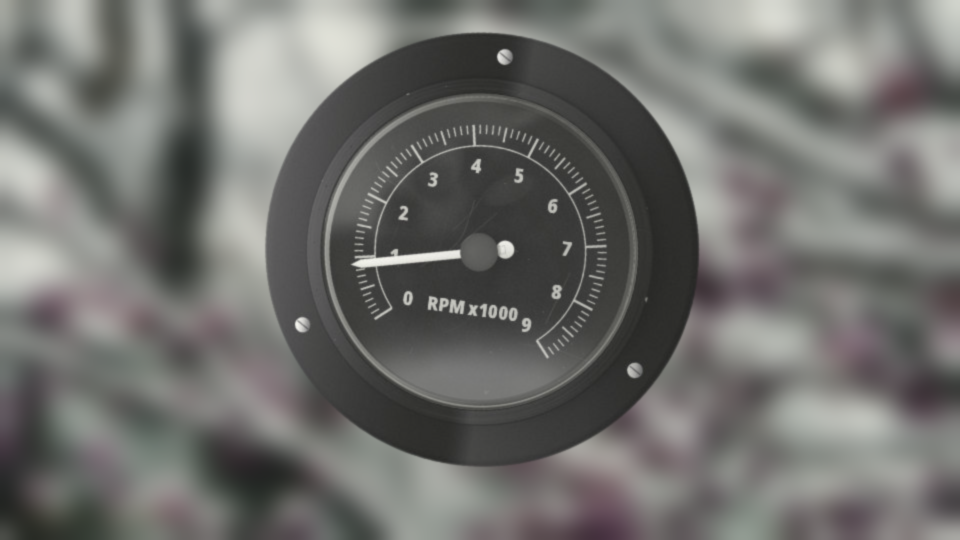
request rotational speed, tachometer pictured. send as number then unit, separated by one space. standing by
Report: 900 rpm
